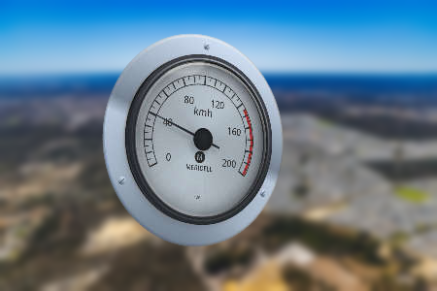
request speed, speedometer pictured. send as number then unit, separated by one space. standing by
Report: 40 km/h
